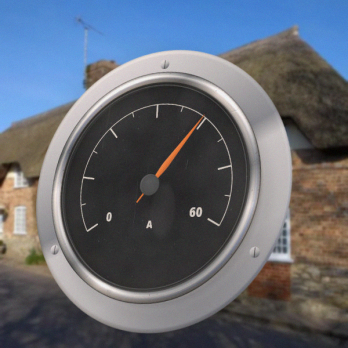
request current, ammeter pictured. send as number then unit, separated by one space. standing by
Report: 40 A
